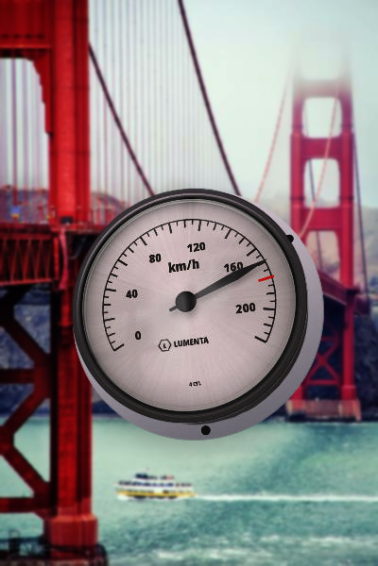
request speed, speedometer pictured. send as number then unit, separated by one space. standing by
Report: 170 km/h
